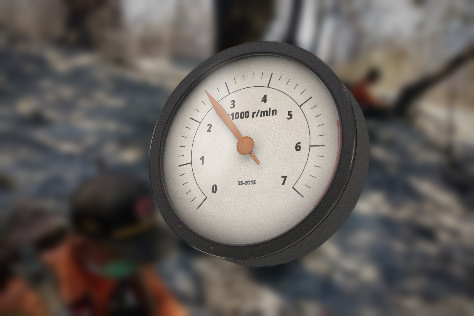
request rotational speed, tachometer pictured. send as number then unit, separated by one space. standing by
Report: 2600 rpm
